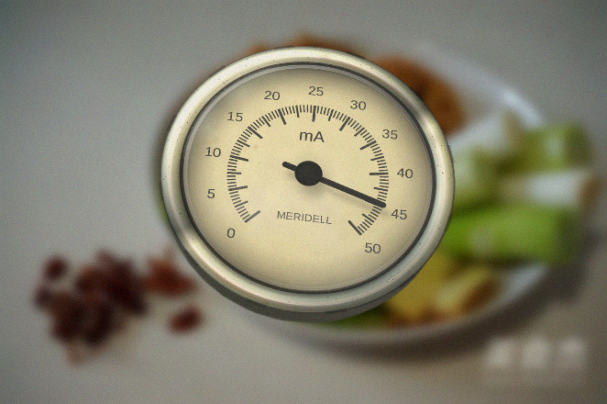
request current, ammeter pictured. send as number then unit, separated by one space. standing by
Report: 45 mA
